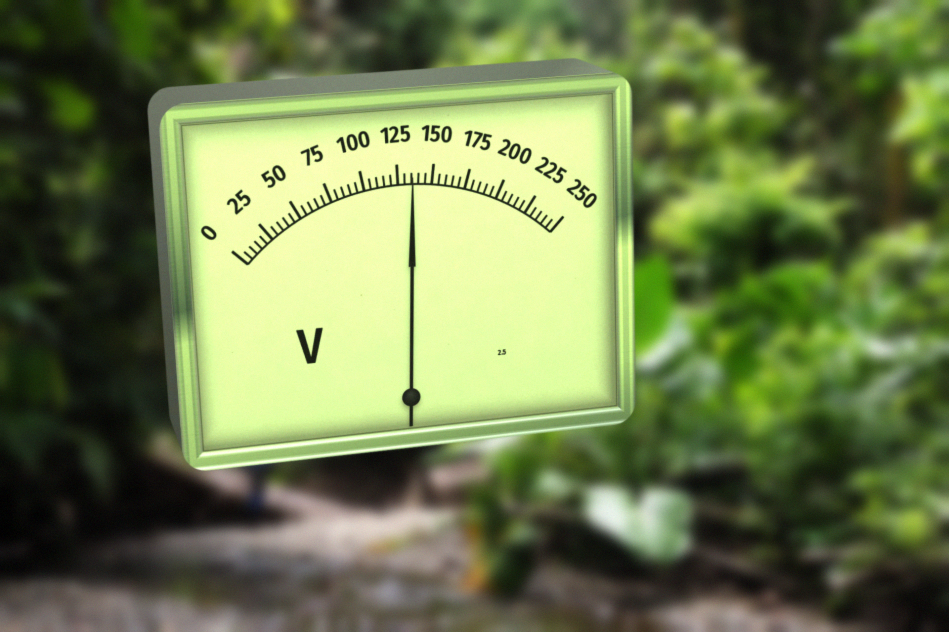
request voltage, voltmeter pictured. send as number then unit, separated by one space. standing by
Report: 135 V
